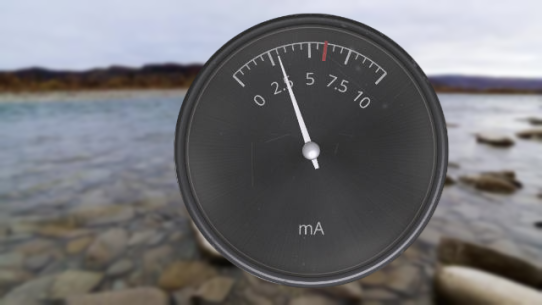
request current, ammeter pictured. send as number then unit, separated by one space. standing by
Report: 3 mA
